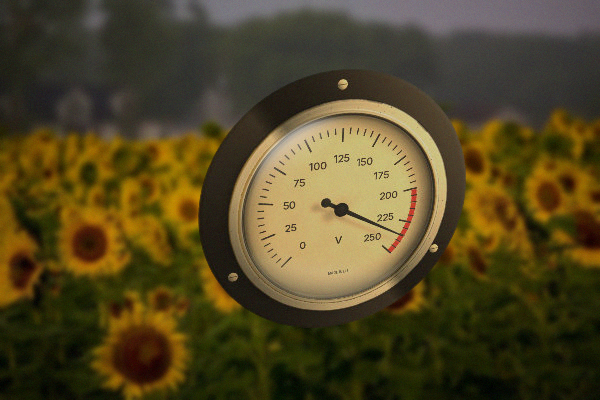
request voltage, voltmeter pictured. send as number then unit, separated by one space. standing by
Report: 235 V
